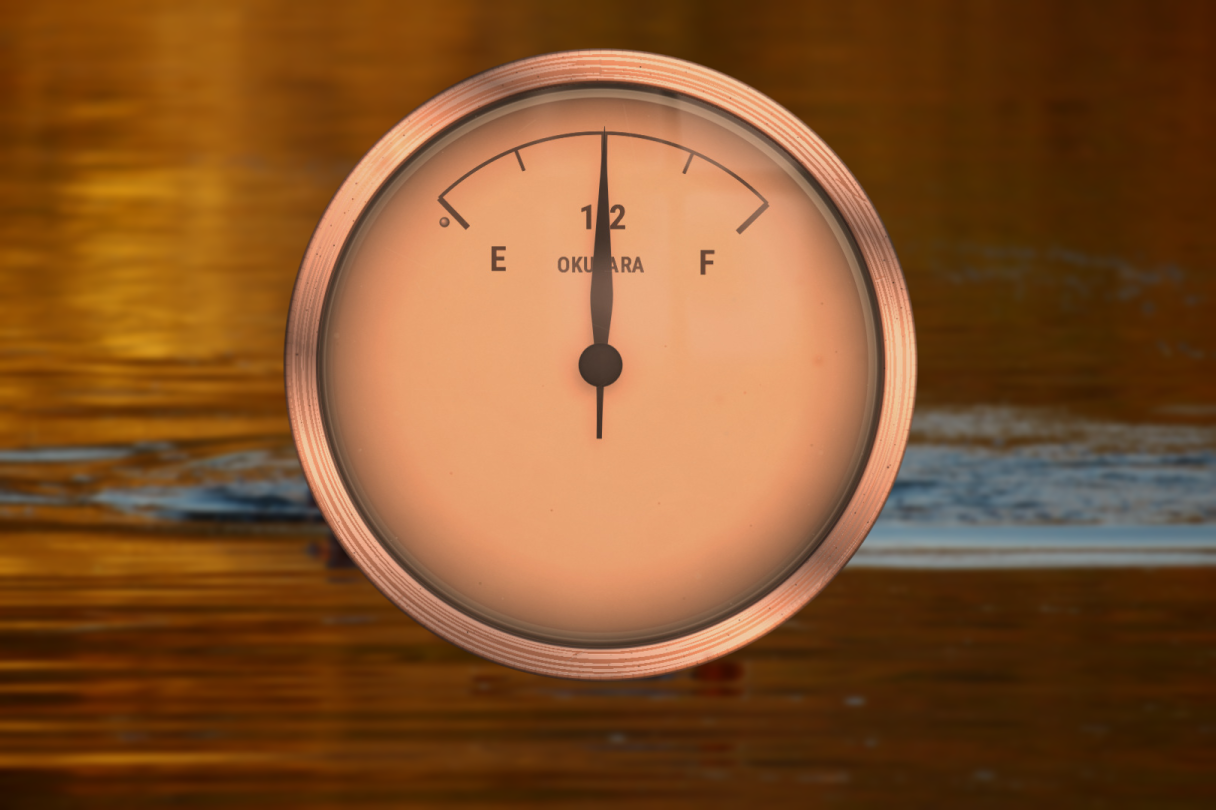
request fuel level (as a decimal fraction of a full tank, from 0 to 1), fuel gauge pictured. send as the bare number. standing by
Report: 0.5
